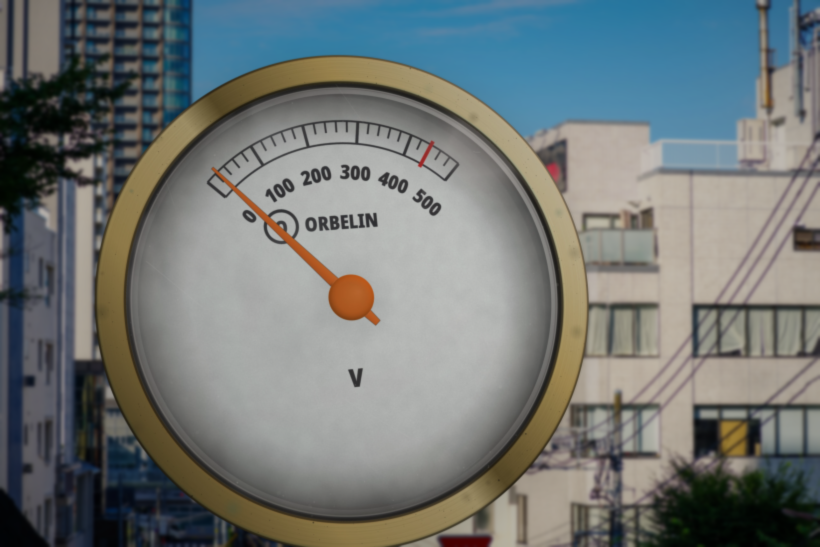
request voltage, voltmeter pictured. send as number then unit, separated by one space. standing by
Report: 20 V
